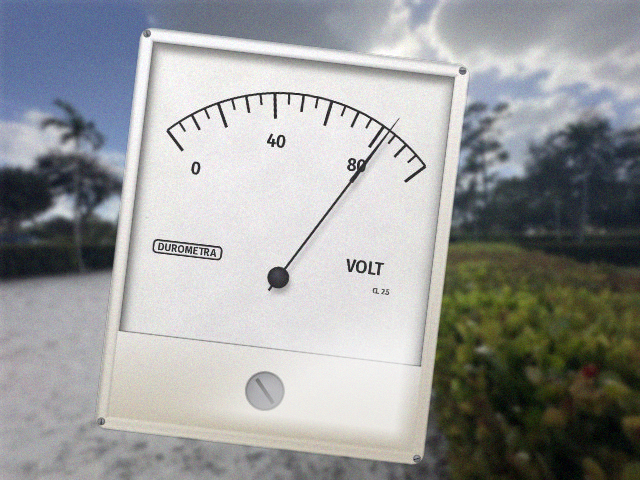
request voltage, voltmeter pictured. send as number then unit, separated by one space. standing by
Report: 82.5 V
